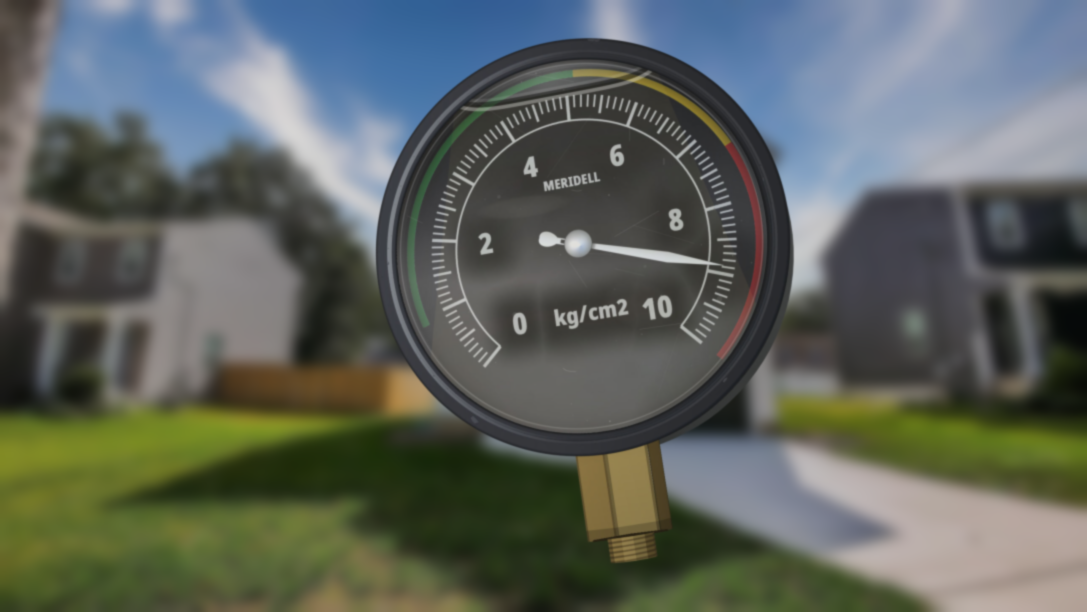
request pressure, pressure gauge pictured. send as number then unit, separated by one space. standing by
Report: 8.9 kg/cm²
